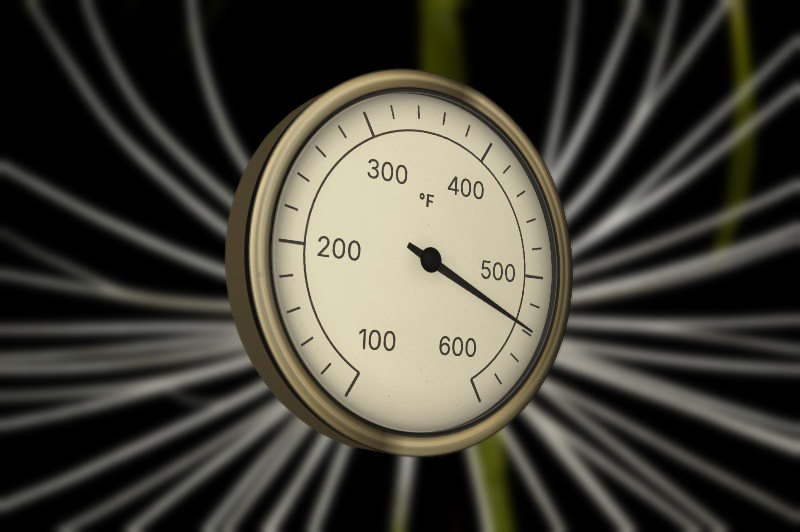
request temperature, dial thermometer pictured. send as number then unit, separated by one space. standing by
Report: 540 °F
